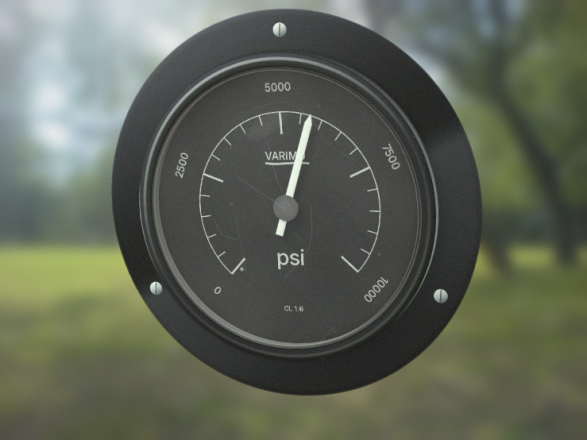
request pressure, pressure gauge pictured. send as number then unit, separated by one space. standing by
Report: 5750 psi
